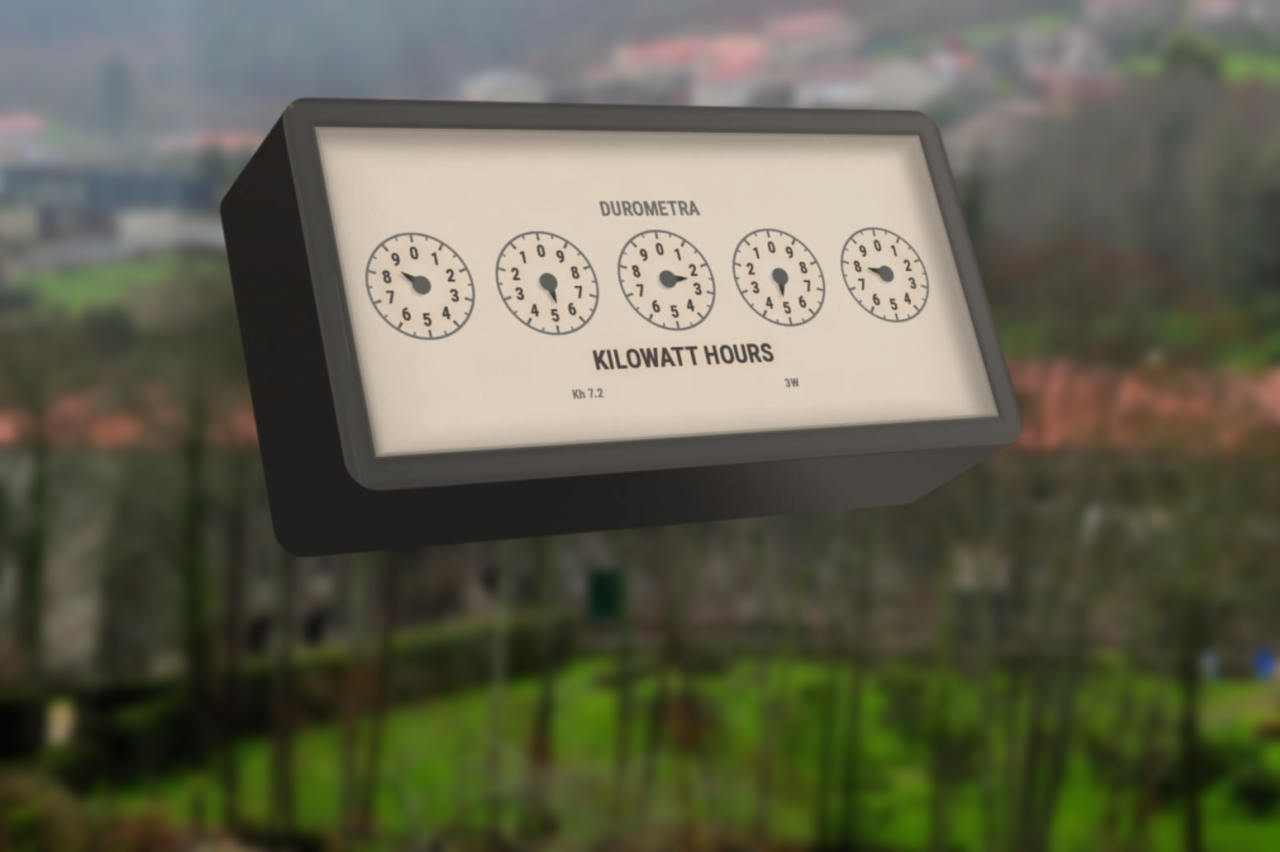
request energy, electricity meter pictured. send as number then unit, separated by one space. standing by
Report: 85248 kWh
